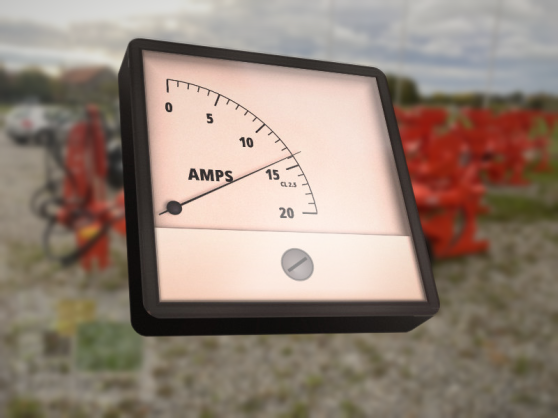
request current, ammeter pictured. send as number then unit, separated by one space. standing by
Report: 14 A
